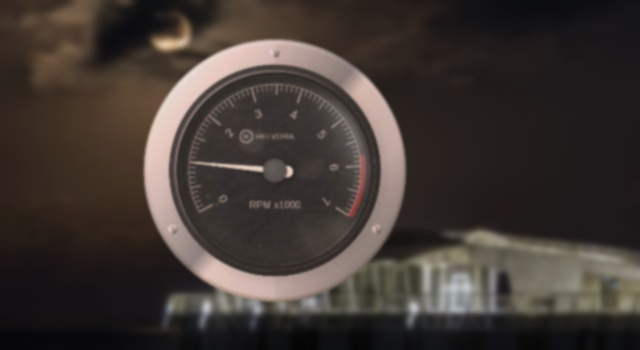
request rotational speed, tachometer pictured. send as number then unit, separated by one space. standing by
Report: 1000 rpm
